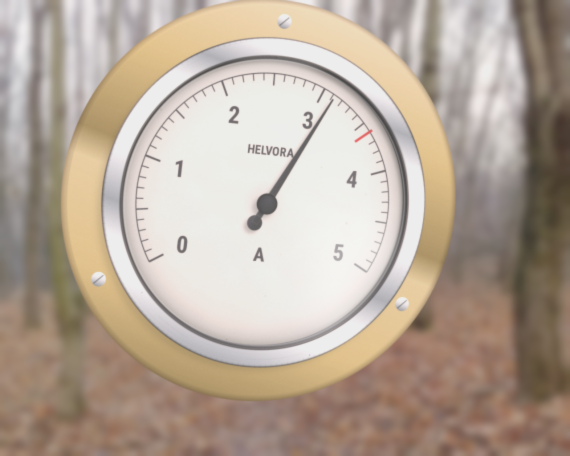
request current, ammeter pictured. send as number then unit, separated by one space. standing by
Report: 3.1 A
